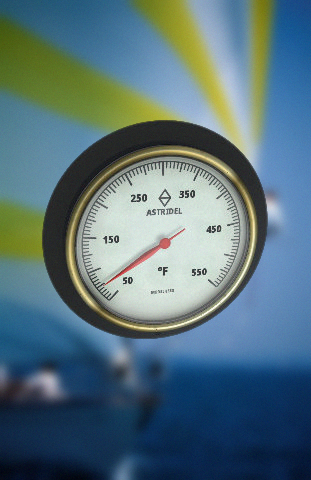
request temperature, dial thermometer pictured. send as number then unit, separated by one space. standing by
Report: 75 °F
